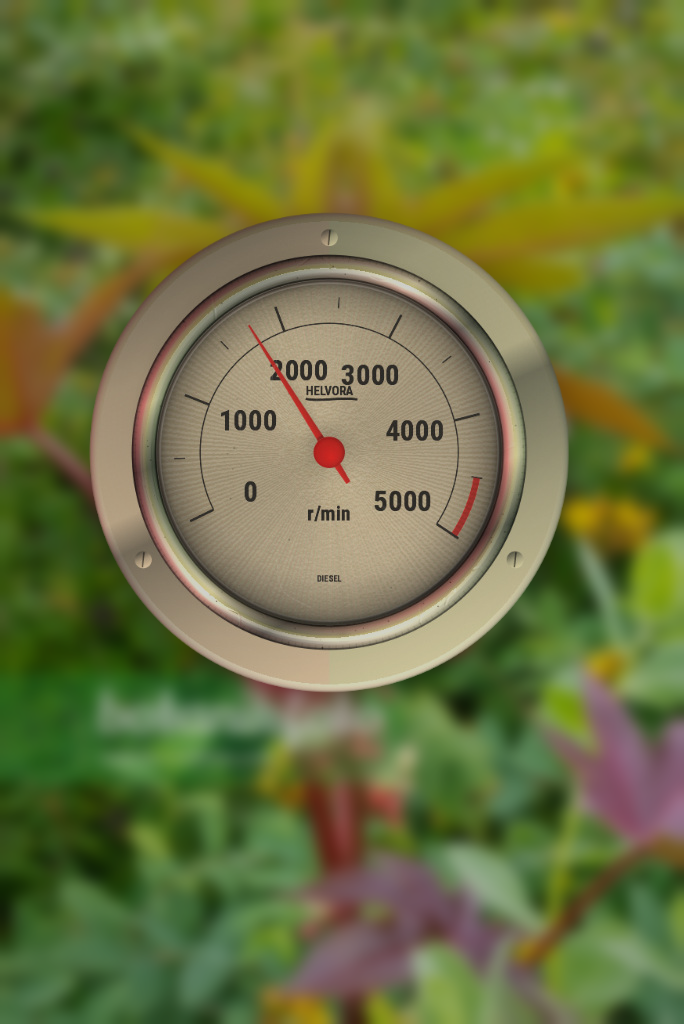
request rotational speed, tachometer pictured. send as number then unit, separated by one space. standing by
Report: 1750 rpm
